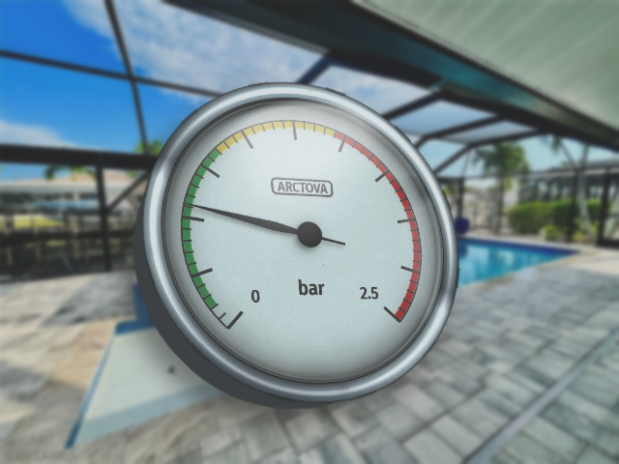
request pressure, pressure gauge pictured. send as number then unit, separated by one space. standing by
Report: 0.55 bar
